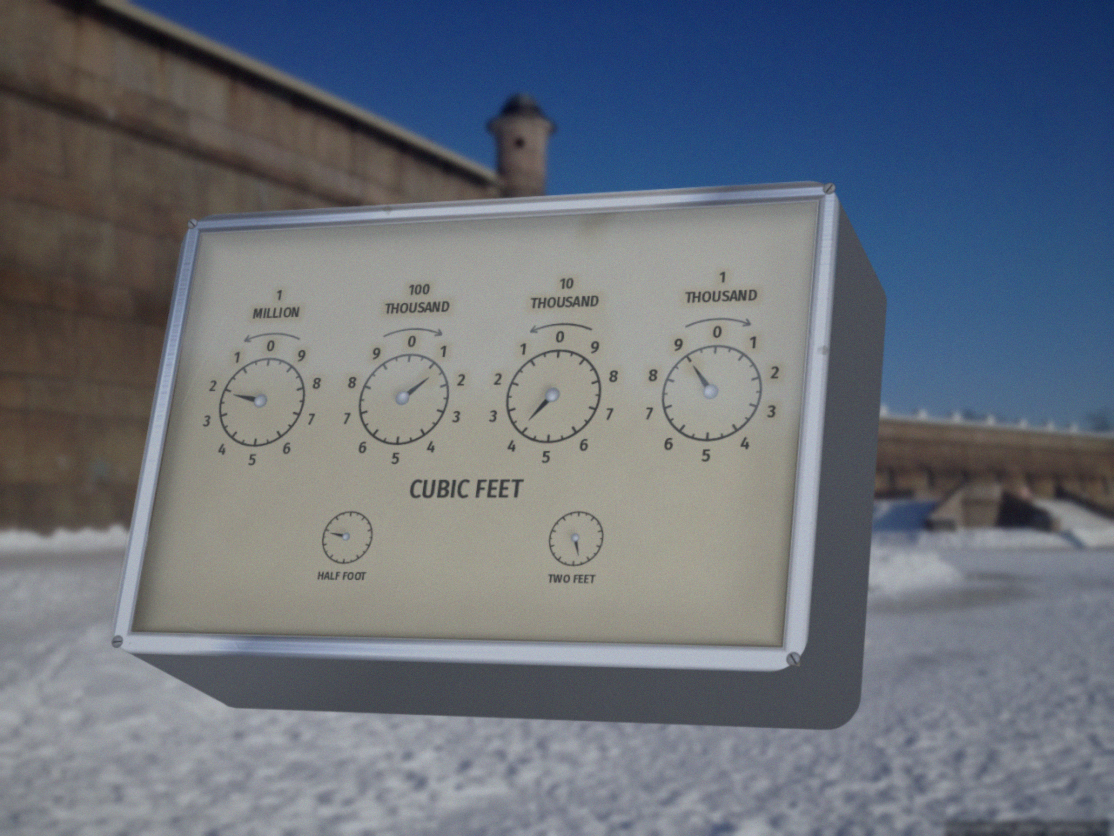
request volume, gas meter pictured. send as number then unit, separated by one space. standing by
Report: 213900 ft³
